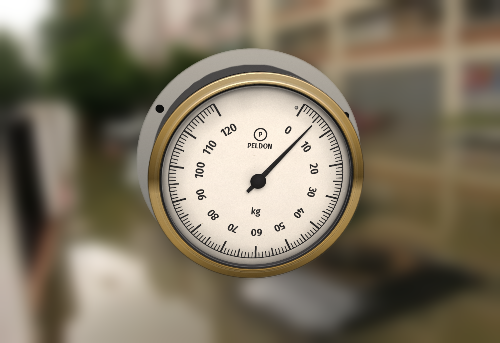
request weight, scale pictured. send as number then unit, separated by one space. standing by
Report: 5 kg
